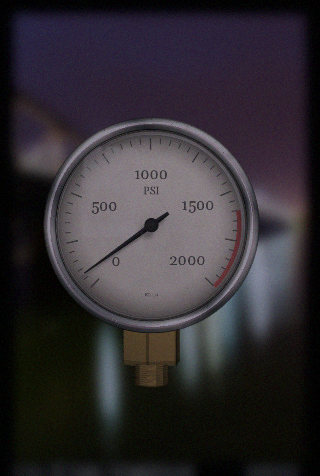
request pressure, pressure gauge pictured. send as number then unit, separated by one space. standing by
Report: 75 psi
